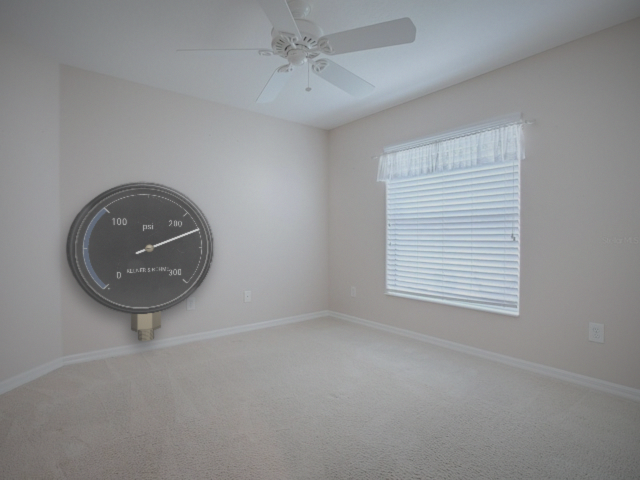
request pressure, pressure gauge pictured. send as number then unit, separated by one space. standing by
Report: 225 psi
